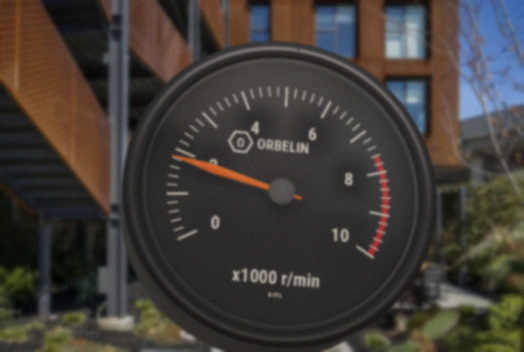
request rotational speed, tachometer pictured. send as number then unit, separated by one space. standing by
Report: 1800 rpm
